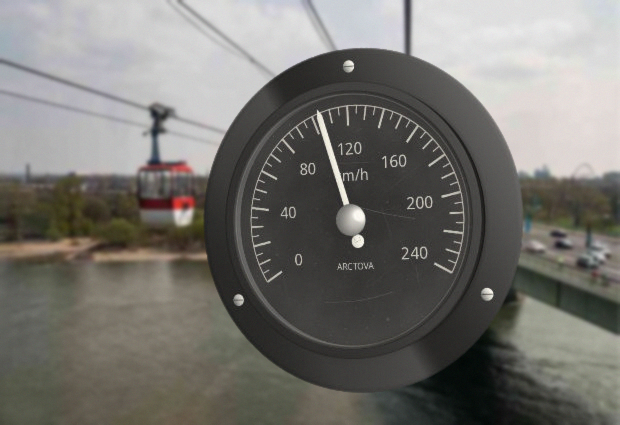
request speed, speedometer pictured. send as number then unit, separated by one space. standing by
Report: 105 km/h
